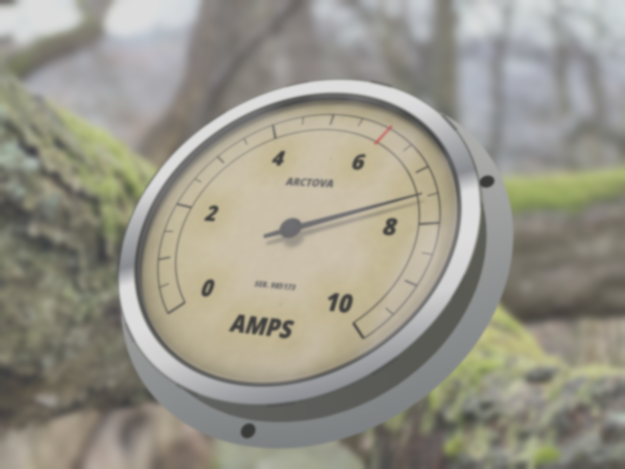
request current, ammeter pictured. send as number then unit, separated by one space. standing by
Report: 7.5 A
